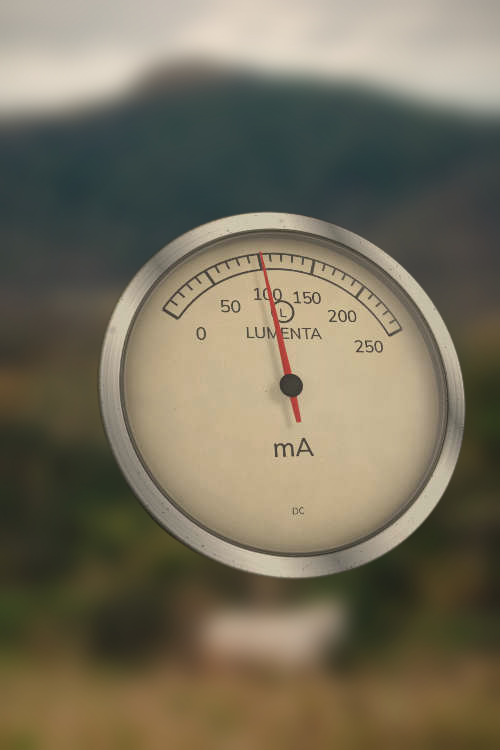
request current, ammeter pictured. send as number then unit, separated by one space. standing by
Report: 100 mA
